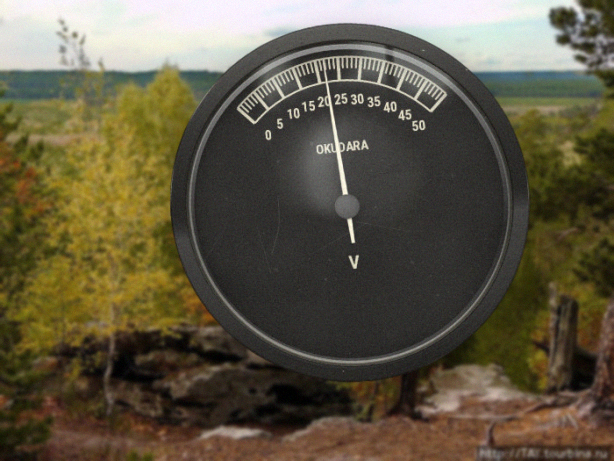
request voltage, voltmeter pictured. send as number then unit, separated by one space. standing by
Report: 22 V
